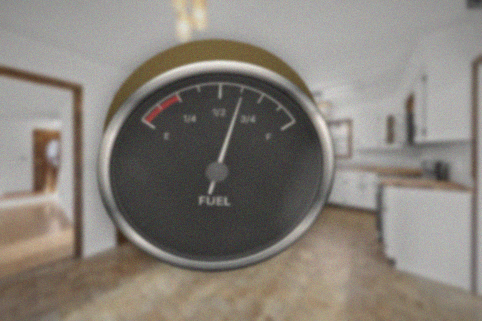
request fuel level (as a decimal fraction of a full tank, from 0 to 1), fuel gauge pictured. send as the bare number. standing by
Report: 0.625
